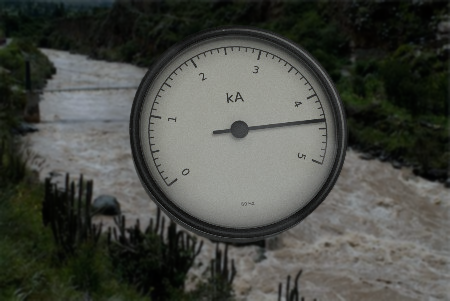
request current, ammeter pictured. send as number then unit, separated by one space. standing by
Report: 4.4 kA
